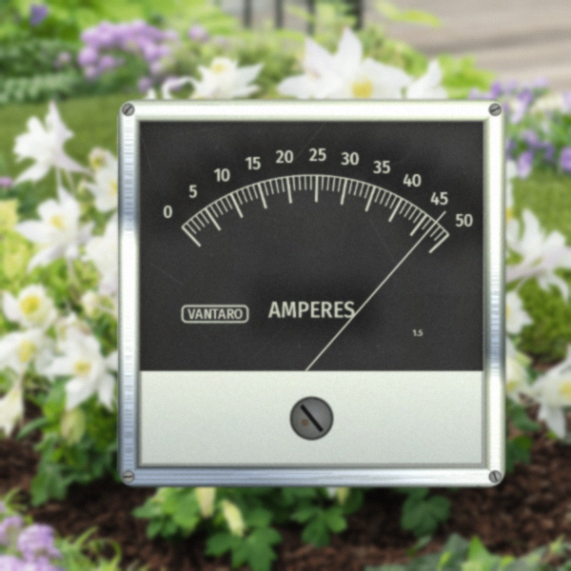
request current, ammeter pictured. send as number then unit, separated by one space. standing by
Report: 47 A
